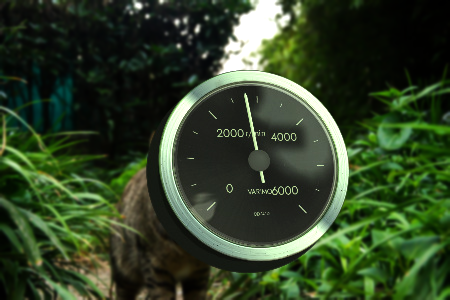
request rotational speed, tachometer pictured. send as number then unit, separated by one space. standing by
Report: 2750 rpm
